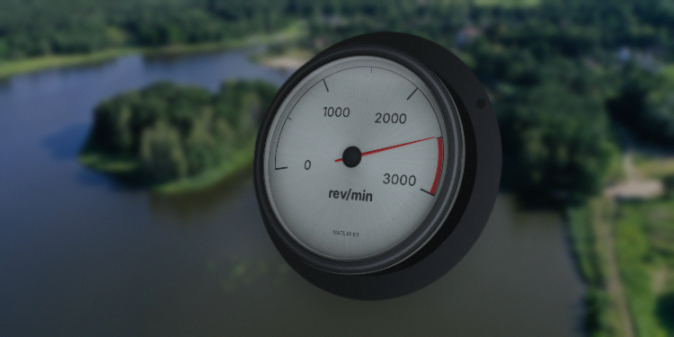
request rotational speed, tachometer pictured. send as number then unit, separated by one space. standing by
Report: 2500 rpm
